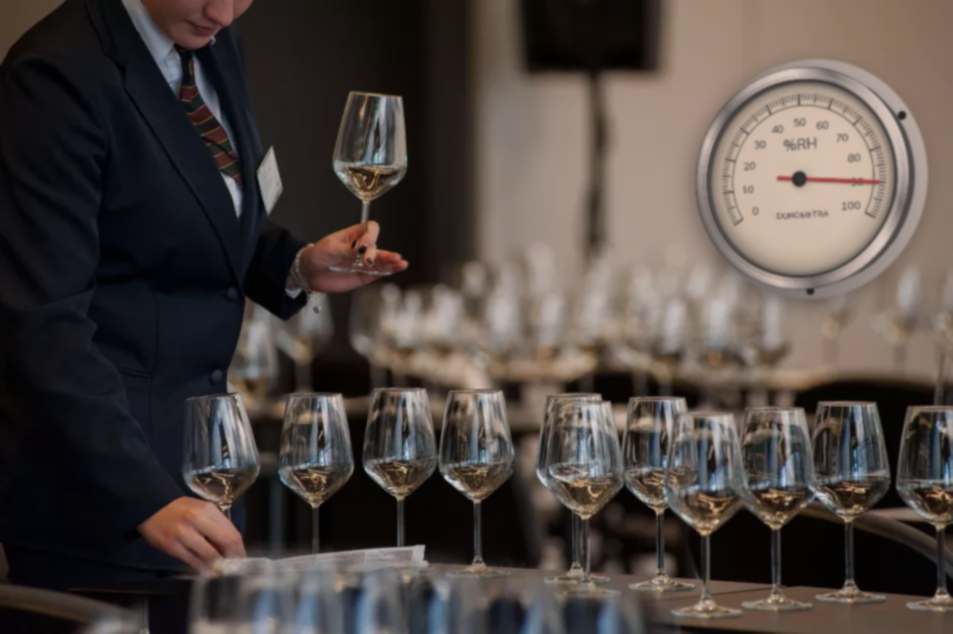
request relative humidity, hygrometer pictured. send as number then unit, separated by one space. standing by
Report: 90 %
